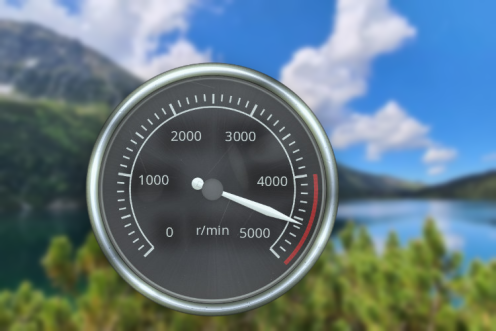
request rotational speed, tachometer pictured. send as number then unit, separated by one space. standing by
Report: 4550 rpm
